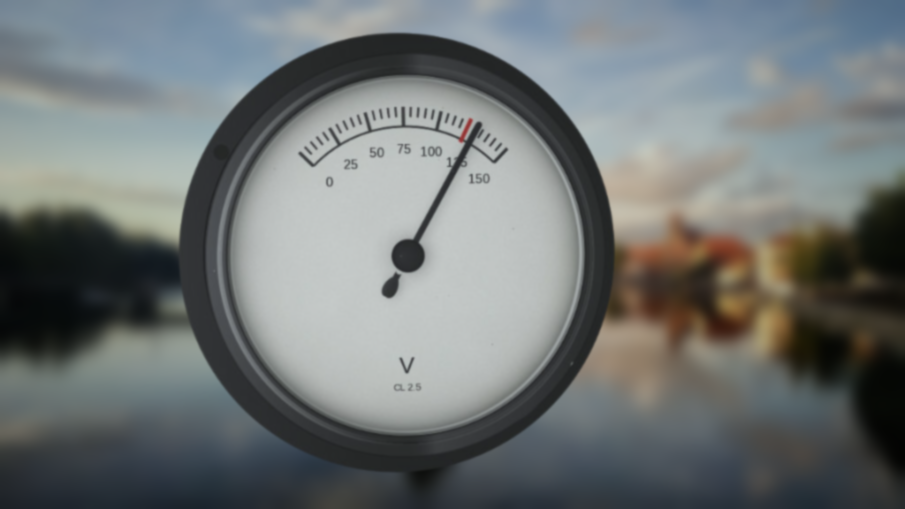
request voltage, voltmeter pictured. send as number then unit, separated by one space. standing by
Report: 125 V
